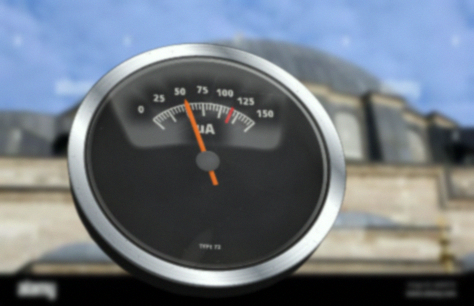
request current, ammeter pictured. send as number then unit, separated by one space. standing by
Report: 50 µA
